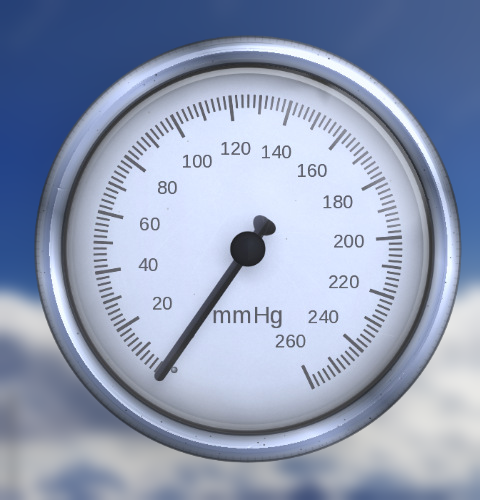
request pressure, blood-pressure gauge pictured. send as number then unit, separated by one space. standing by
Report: 0 mmHg
